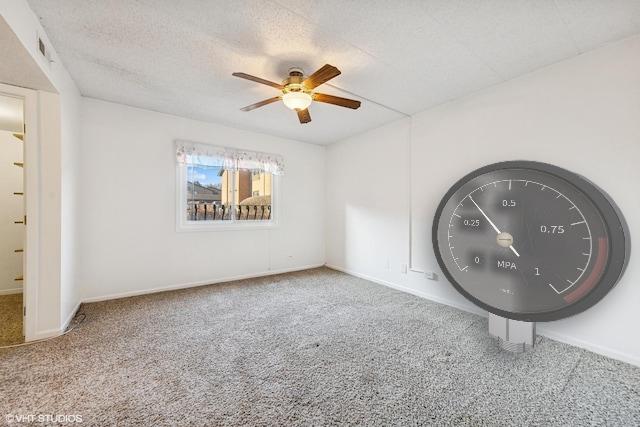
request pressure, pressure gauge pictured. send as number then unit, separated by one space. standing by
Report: 0.35 MPa
